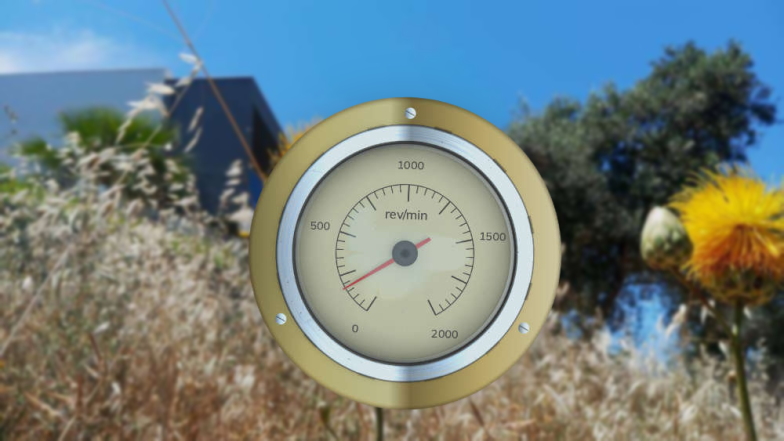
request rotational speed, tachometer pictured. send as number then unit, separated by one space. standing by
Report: 175 rpm
